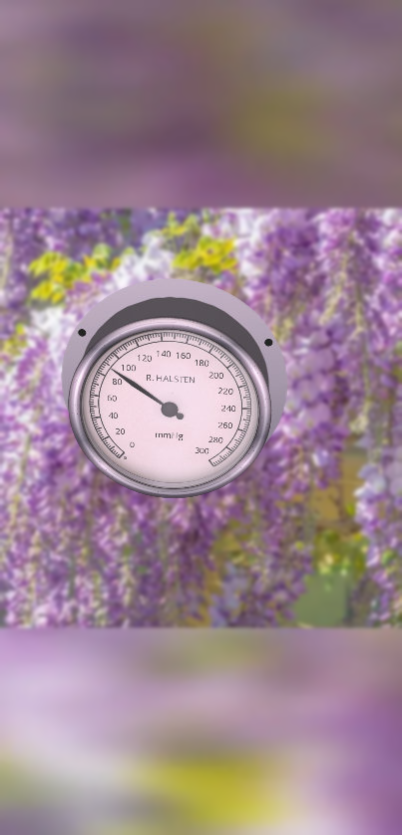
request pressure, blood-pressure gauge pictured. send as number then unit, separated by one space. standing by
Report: 90 mmHg
